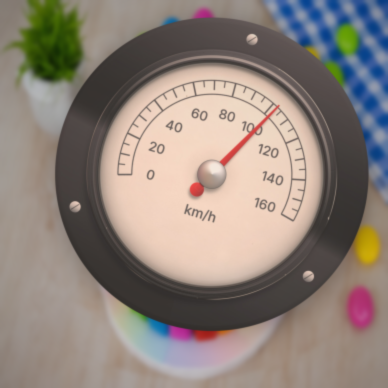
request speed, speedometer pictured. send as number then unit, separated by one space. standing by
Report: 102.5 km/h
